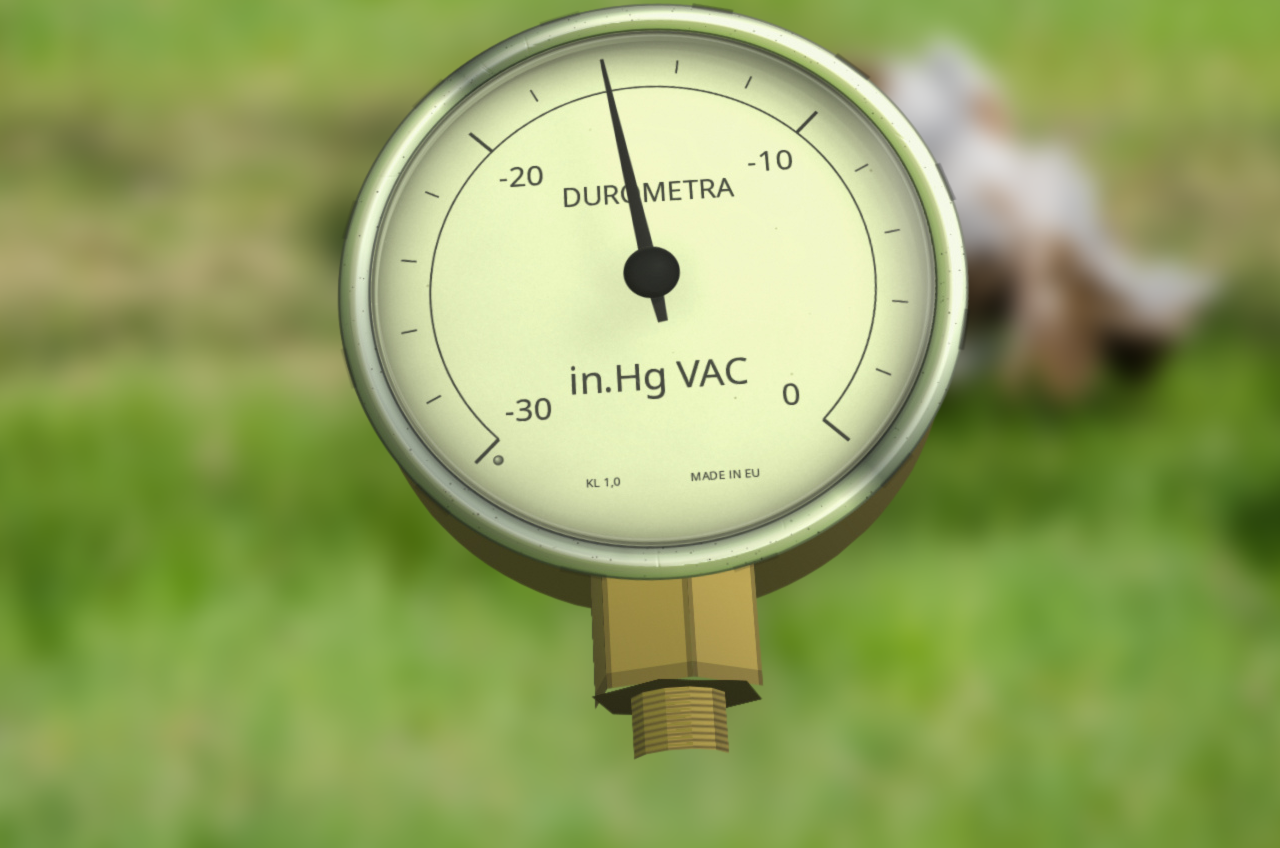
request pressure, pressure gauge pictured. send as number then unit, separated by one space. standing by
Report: -16 inHg
